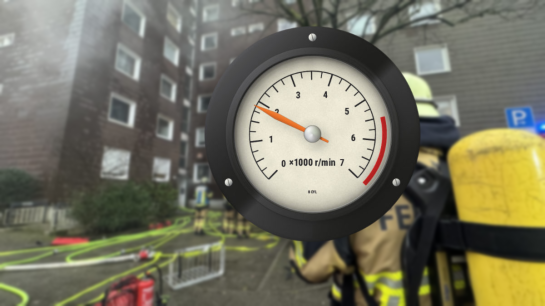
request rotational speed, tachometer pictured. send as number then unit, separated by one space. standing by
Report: 1875 rpm
